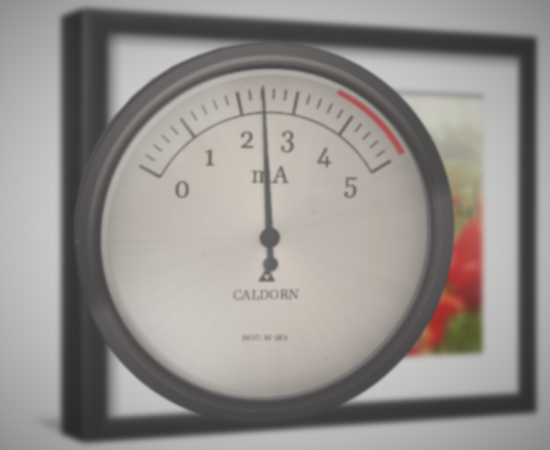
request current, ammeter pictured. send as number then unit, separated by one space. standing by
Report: 2.4 mA
